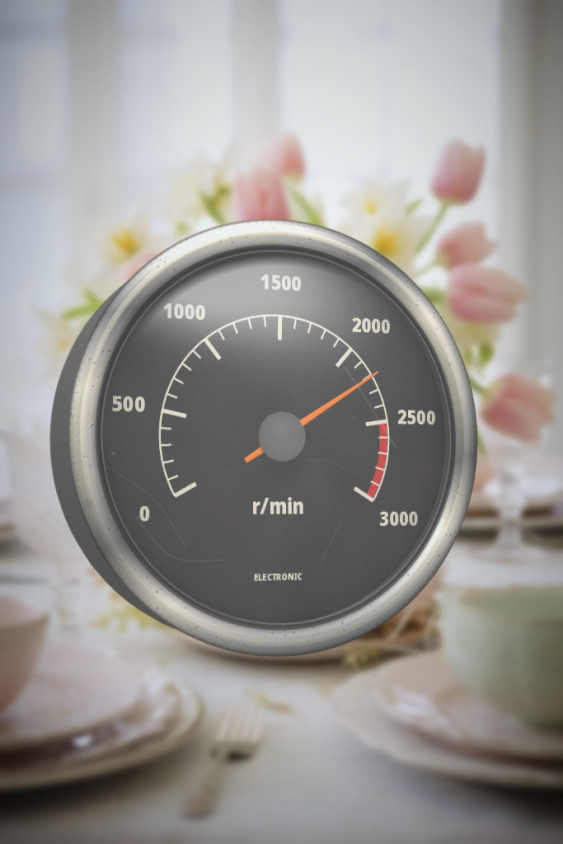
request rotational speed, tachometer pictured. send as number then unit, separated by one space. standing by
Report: 2200 rpm
